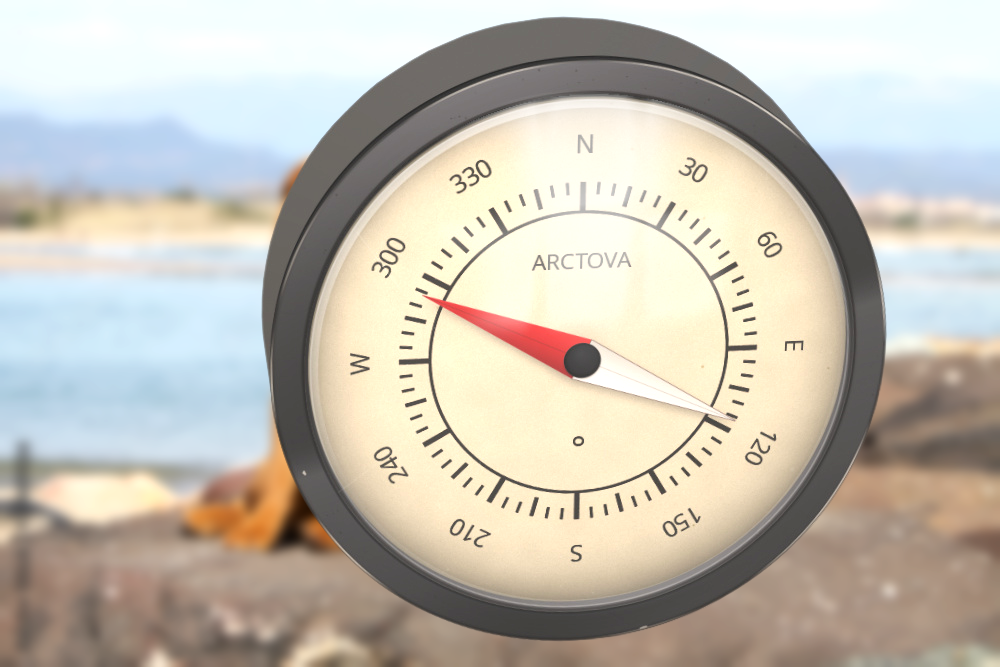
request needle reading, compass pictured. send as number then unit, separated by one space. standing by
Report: 295 °
